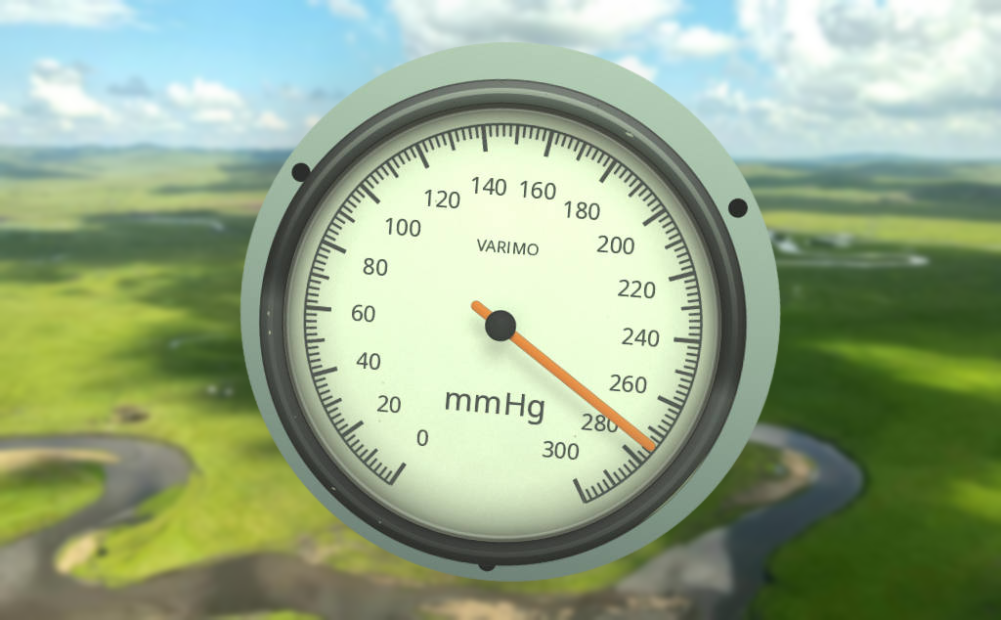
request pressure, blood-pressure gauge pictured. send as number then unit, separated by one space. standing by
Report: 274 mmHg
